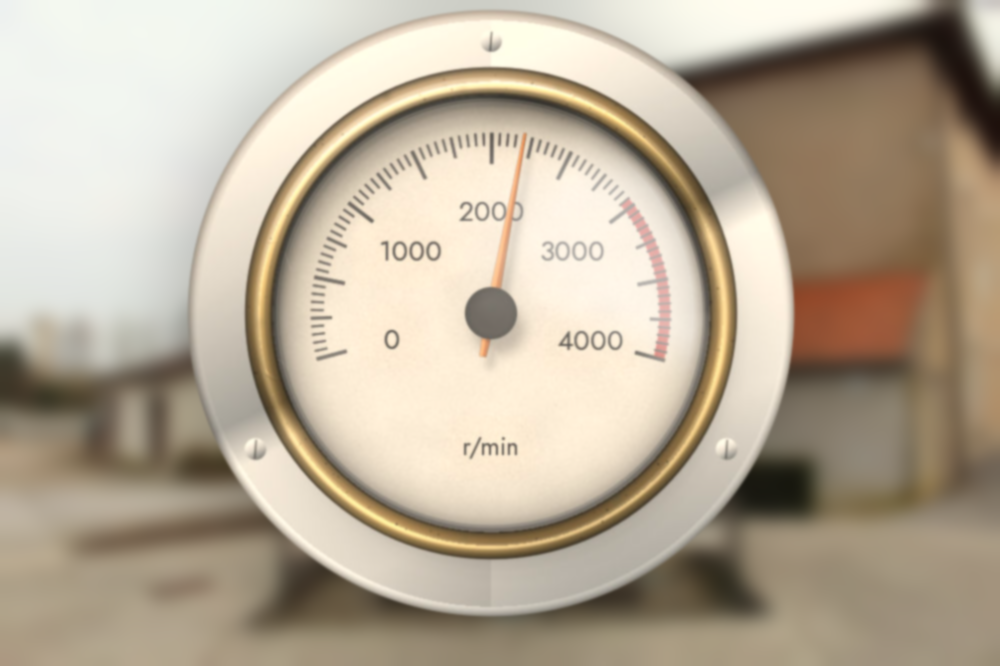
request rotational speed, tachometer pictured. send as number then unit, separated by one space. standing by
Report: 2200 rpm
